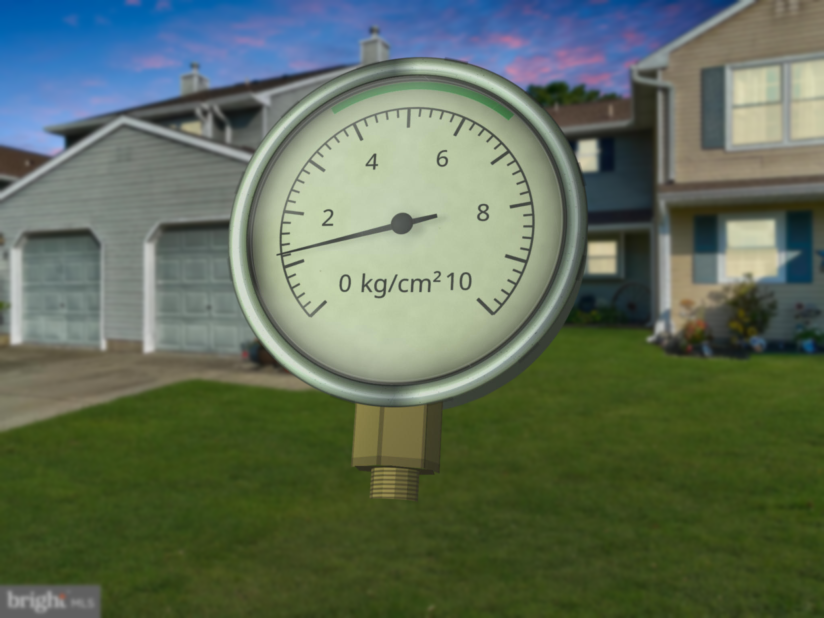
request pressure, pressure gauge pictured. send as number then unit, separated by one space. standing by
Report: 1.2 kg/cm²
